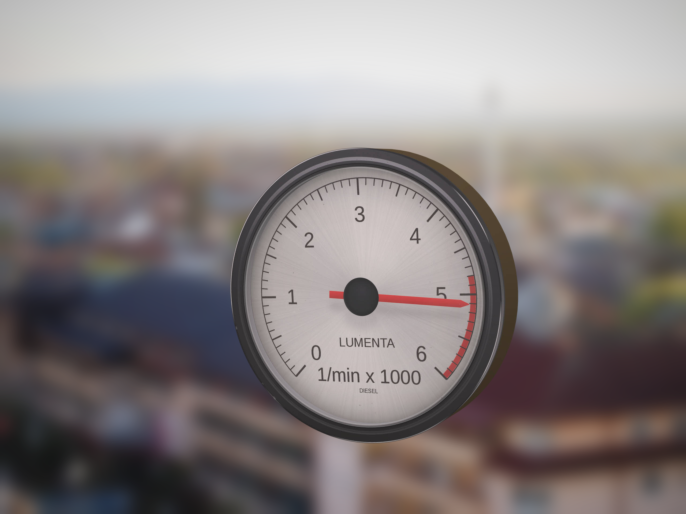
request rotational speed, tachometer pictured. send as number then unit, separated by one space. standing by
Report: 5100 rpm
